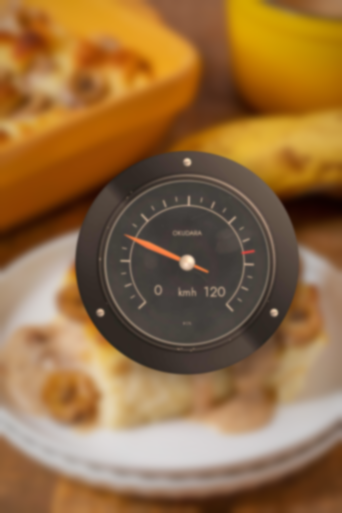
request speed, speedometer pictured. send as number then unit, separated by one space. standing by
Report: 30 km/h
